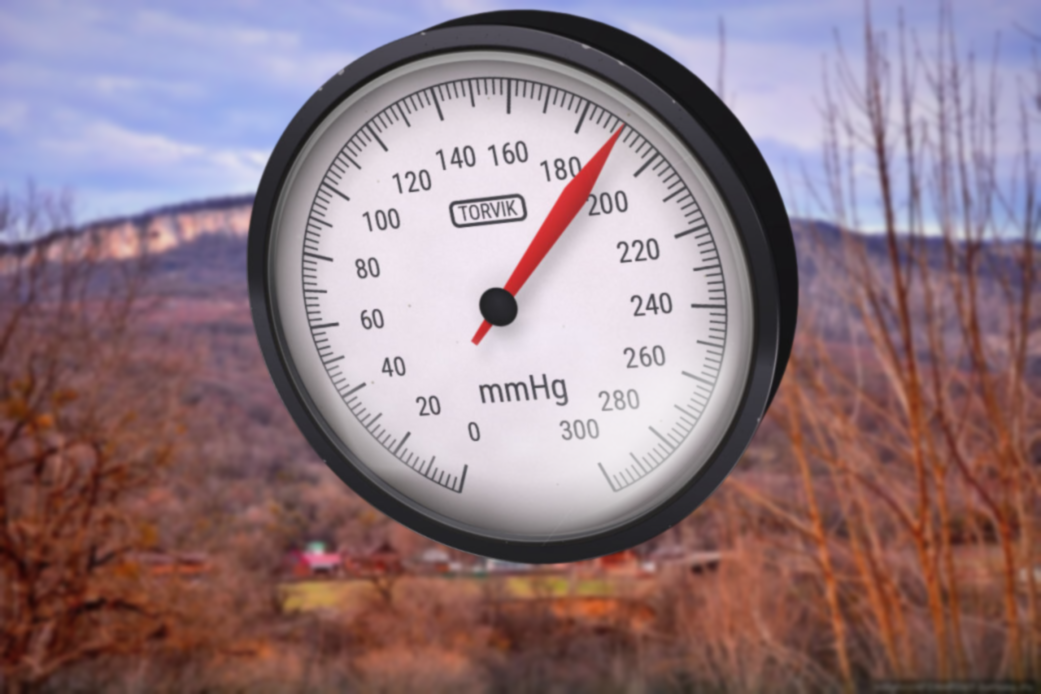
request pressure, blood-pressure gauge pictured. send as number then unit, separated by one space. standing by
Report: 190 mmHg
